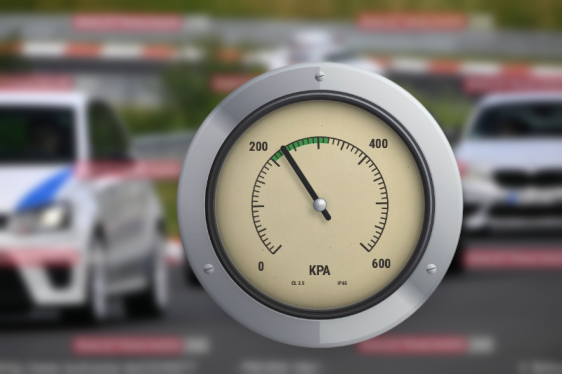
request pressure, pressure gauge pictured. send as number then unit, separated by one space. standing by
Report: 230 kPa
